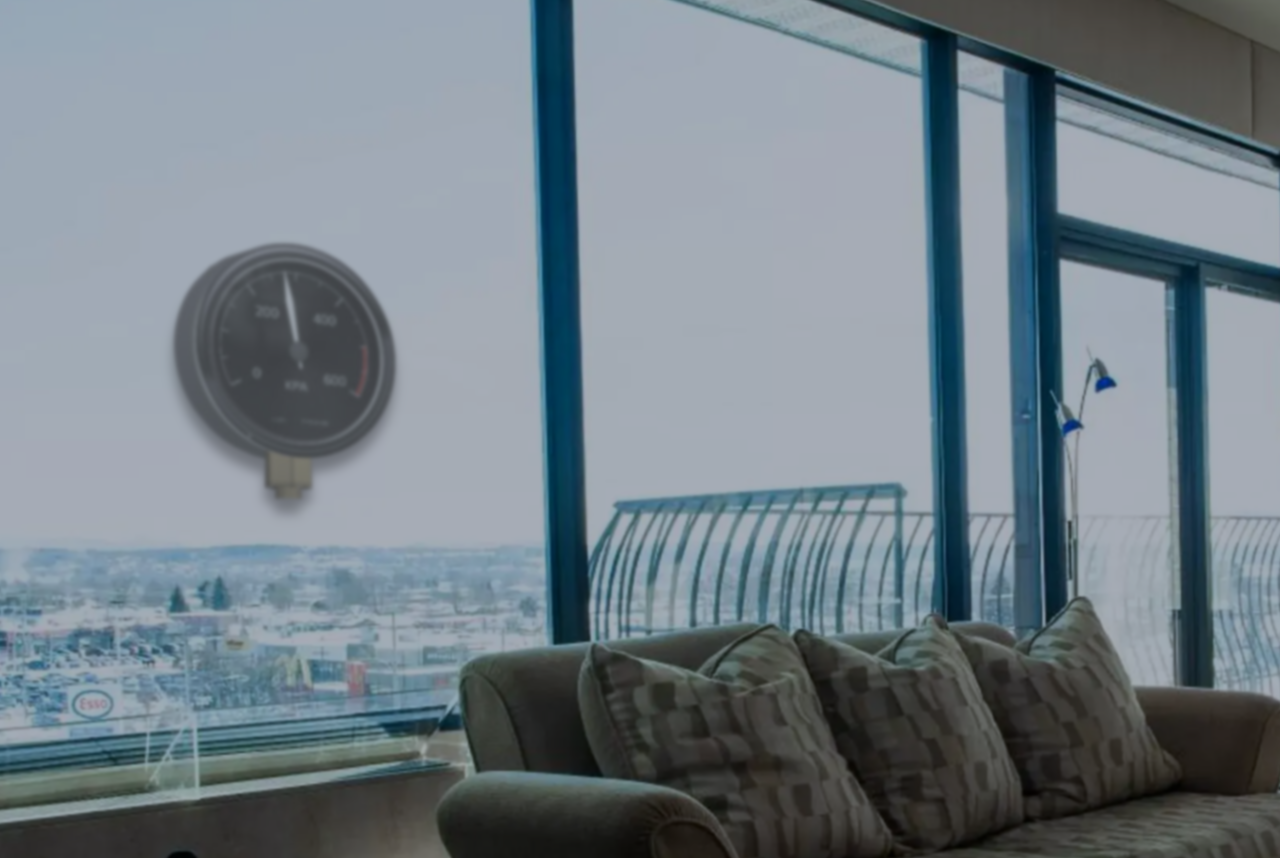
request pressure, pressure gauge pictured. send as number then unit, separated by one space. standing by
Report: 275 kPa
